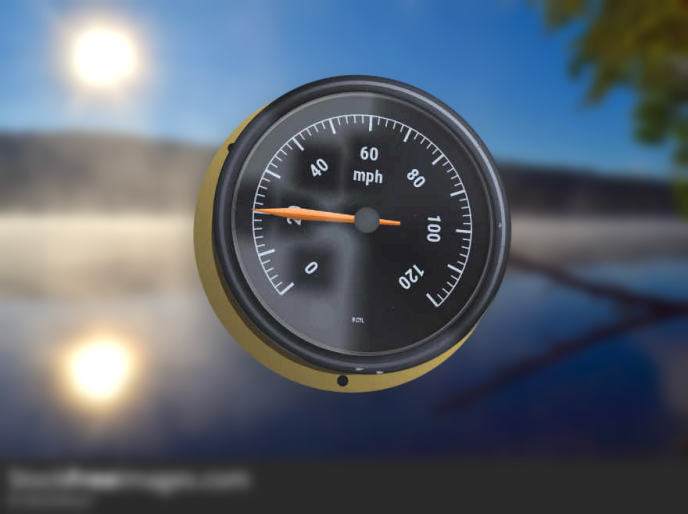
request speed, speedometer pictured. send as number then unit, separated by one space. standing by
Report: 20 mph
